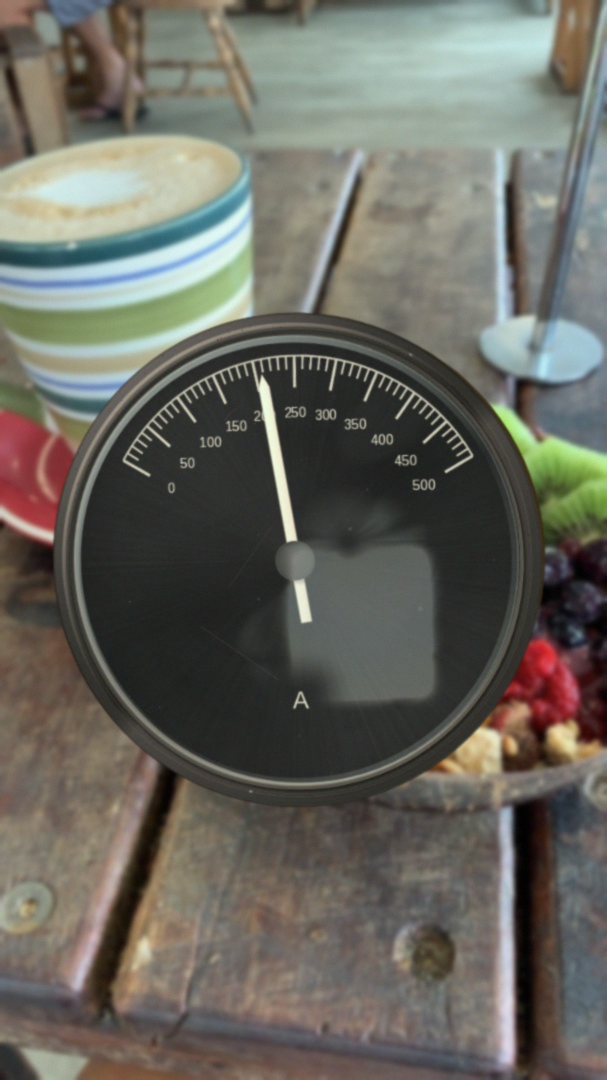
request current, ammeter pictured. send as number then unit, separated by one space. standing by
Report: 210 A
